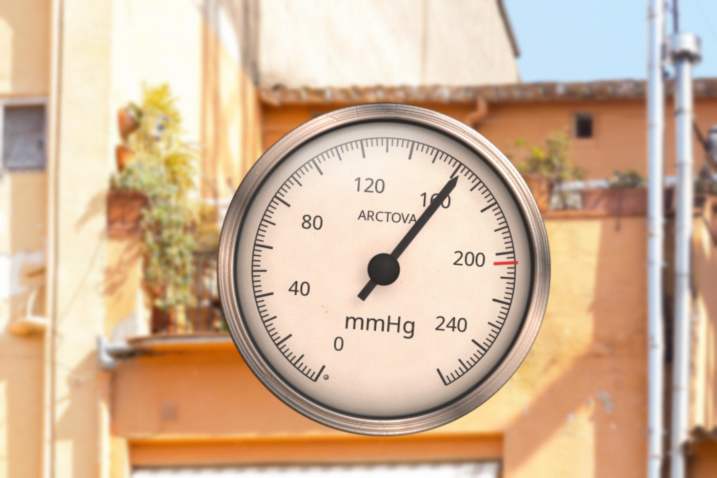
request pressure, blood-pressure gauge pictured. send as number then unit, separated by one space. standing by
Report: 162 mmHg
